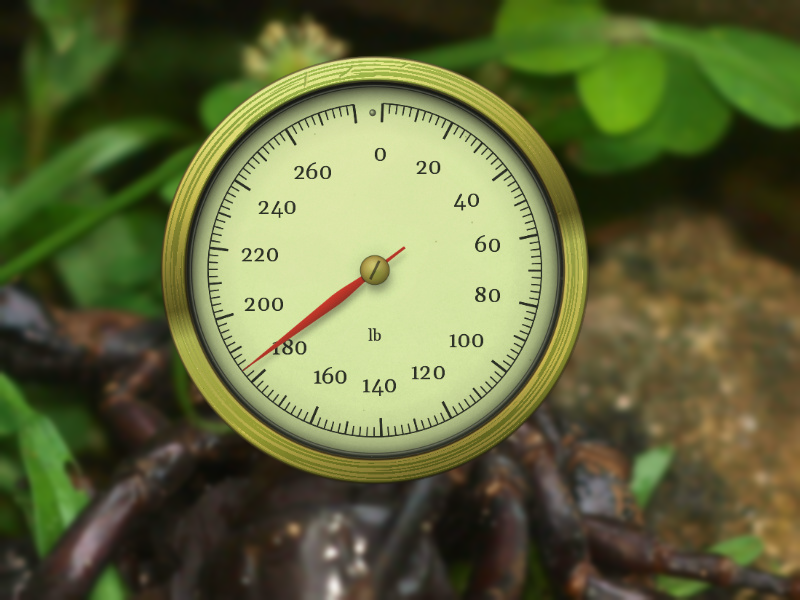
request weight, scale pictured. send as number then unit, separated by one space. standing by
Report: 184 lb
